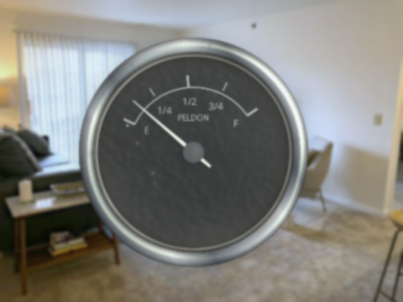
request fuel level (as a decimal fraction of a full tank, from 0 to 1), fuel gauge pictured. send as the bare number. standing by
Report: 0.125
